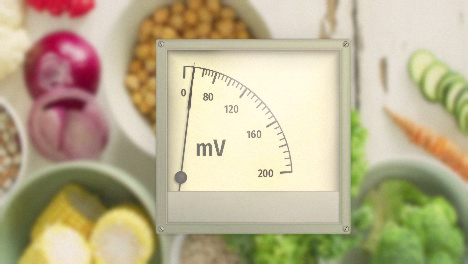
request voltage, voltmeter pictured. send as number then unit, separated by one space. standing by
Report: 40 mV
